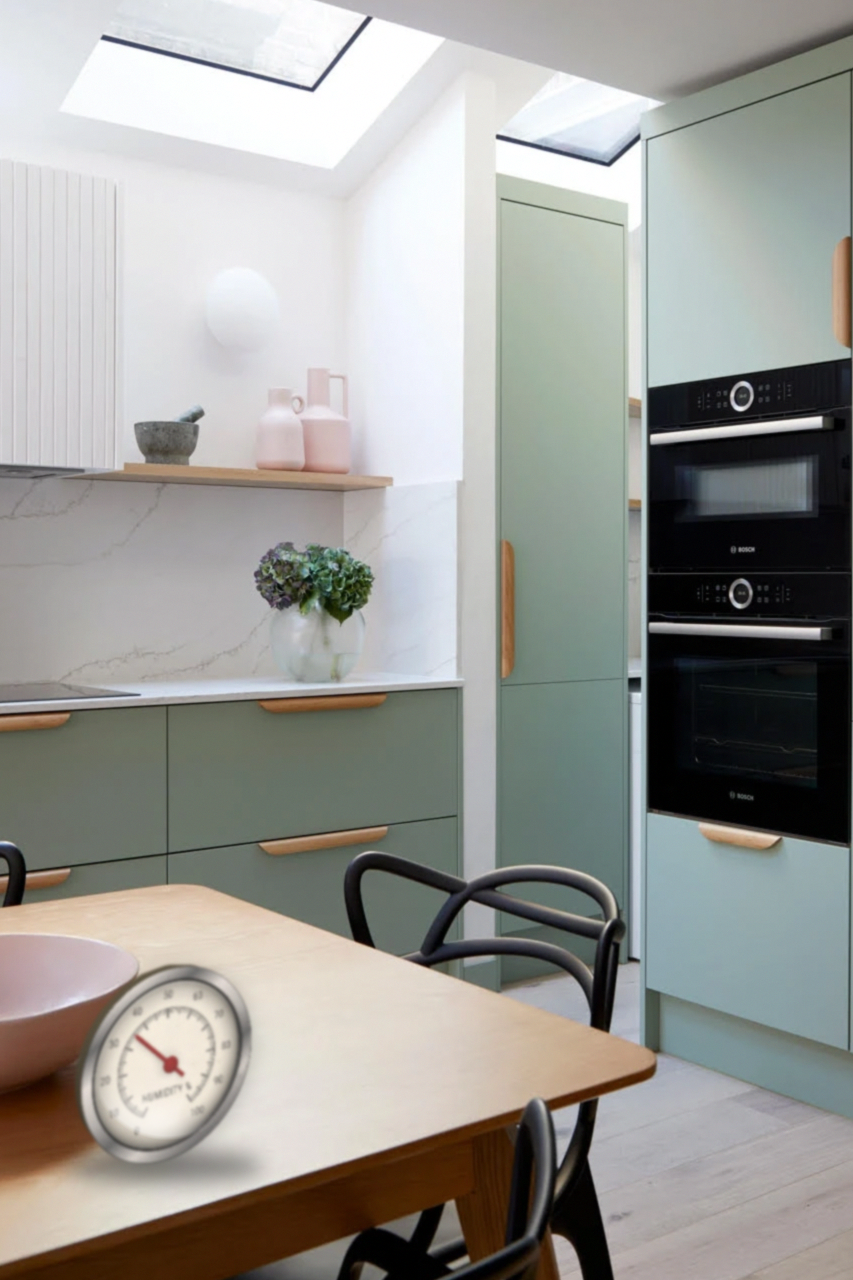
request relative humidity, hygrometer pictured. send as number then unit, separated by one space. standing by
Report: 35 %
